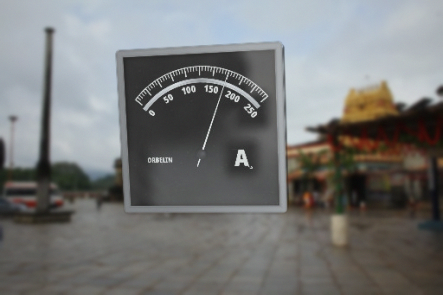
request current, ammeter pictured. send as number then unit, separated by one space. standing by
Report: 175 A
